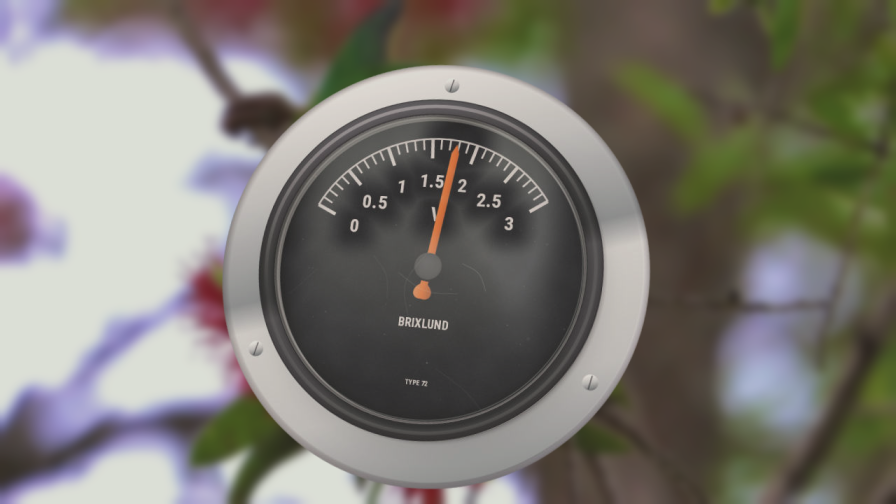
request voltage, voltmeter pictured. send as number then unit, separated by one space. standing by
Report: 1.8 V
